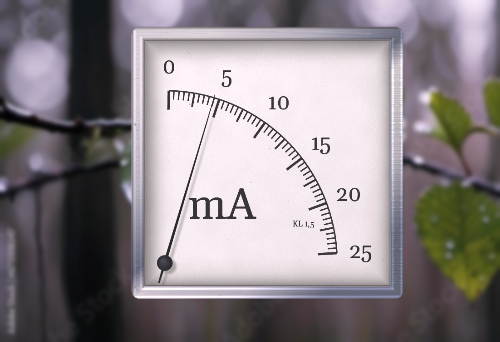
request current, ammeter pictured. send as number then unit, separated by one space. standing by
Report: 4.5 mA
